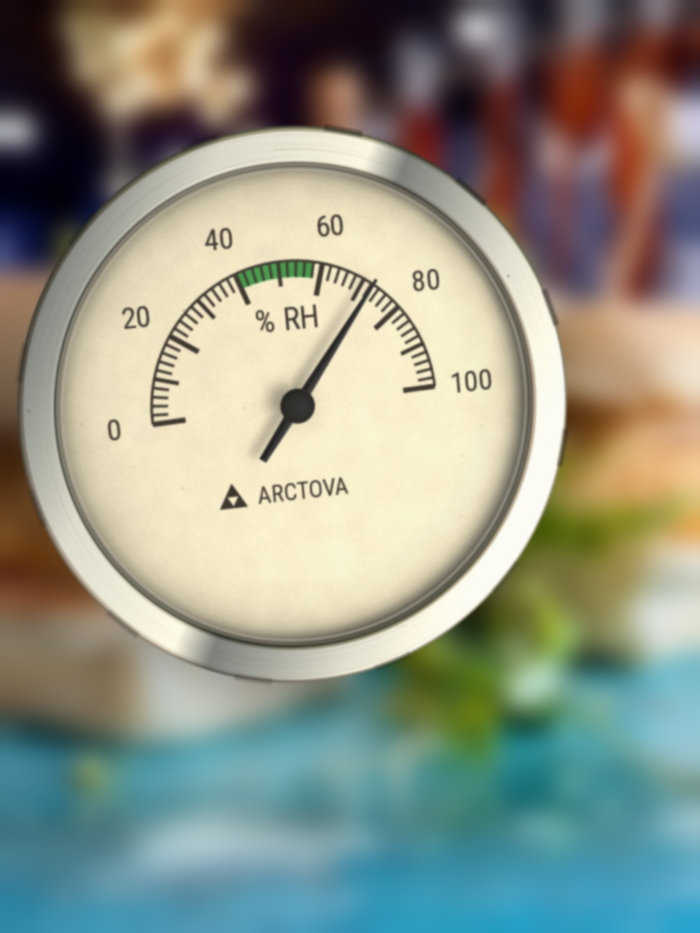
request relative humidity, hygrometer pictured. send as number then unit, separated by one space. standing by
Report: 72 %
